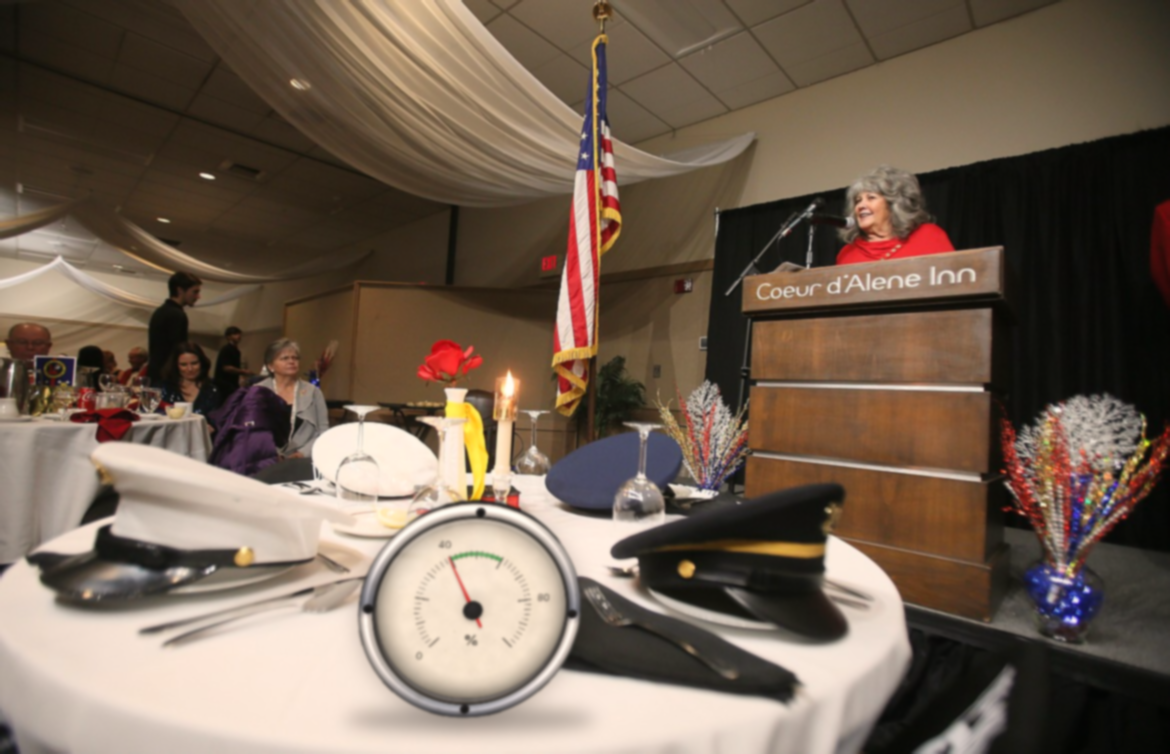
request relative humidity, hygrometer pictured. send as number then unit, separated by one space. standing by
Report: 40 %
